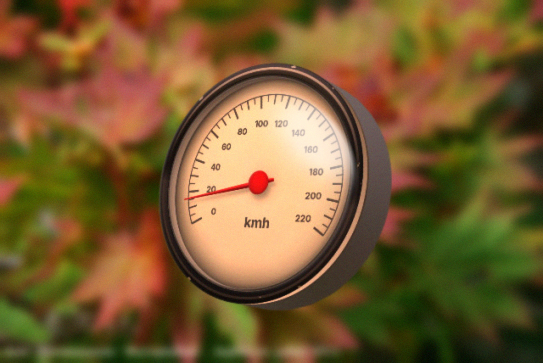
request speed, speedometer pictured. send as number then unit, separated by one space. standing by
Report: 15 km/h
